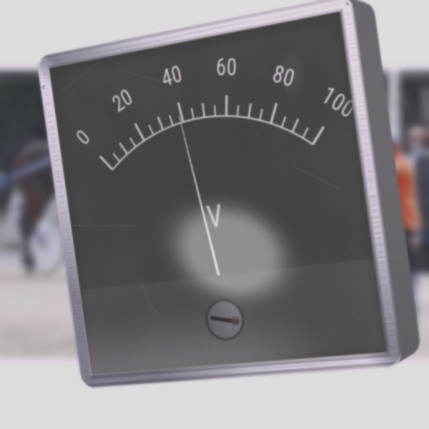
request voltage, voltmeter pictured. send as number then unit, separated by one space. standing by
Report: 40 V
